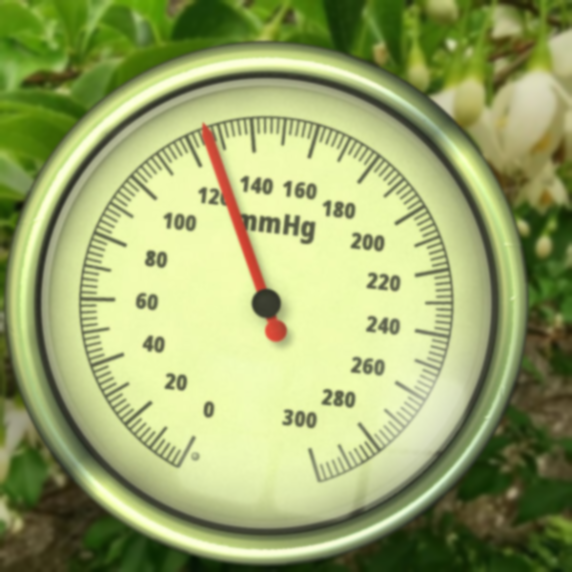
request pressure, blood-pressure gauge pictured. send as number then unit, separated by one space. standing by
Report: 126 mmHg
